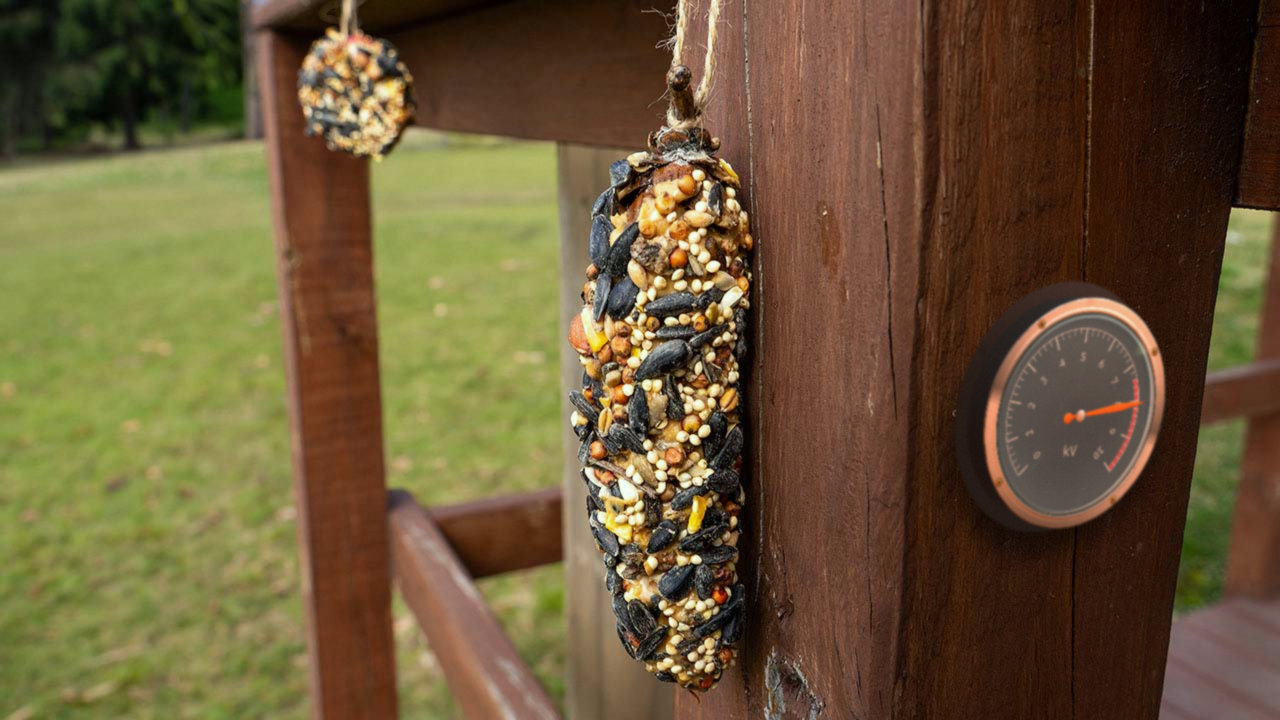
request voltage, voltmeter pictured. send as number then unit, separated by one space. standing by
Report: 8 kV
